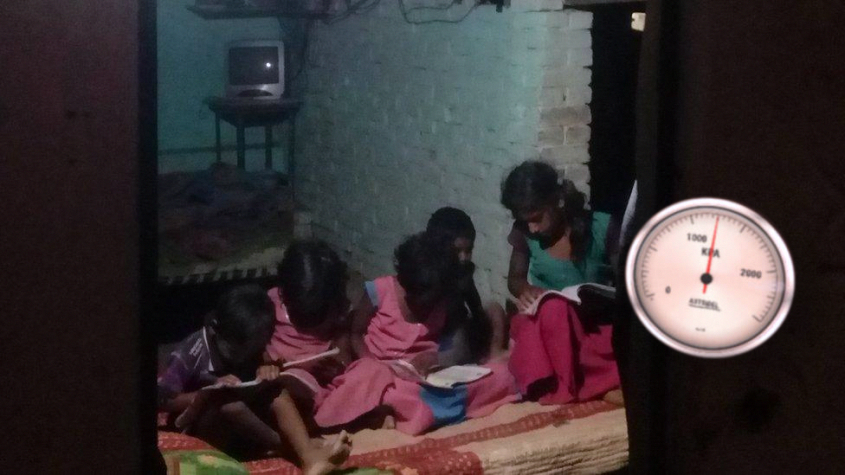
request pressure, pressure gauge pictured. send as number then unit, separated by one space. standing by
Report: 1250 kPa
